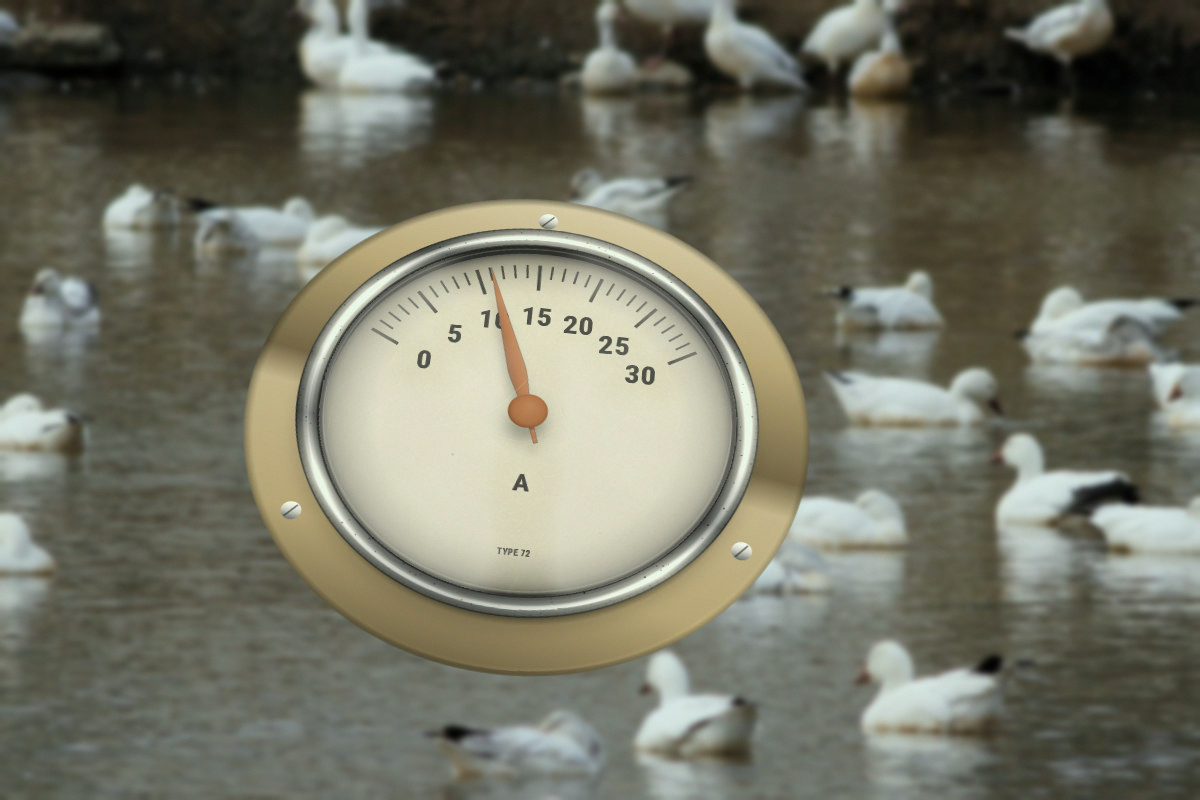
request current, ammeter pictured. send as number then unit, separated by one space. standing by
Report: 11 A
